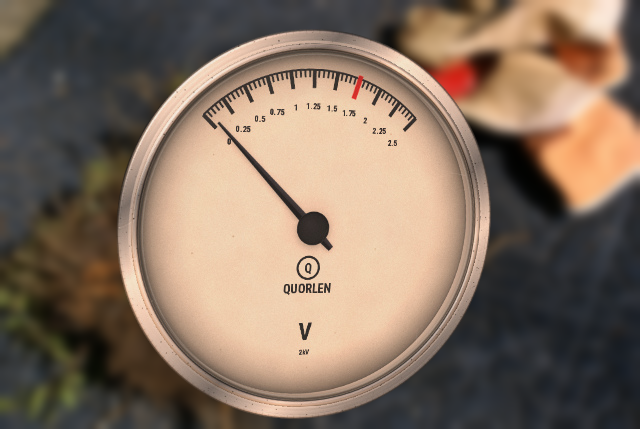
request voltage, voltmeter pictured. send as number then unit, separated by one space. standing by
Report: 0.05 V
